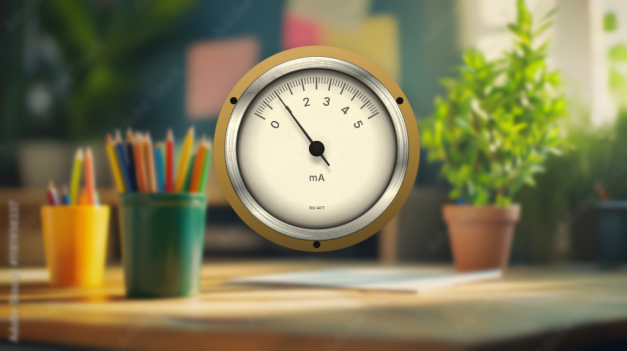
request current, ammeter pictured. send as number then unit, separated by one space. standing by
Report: 1 mA
